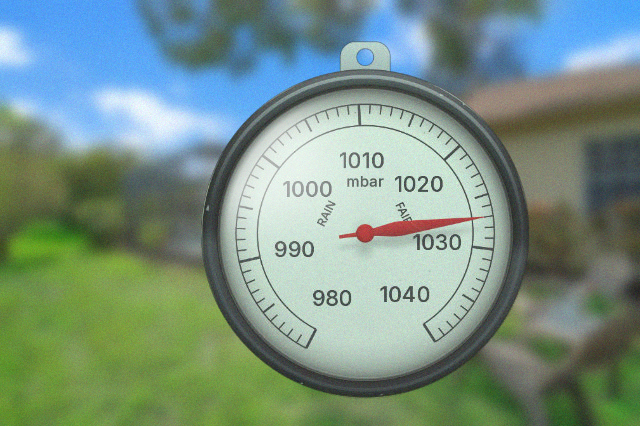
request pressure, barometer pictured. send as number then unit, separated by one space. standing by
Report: 1027 mbar
